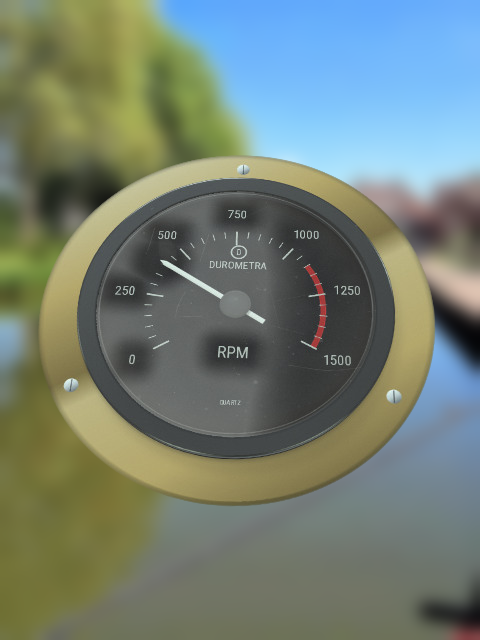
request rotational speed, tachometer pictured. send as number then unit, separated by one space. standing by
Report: 400 rpm
